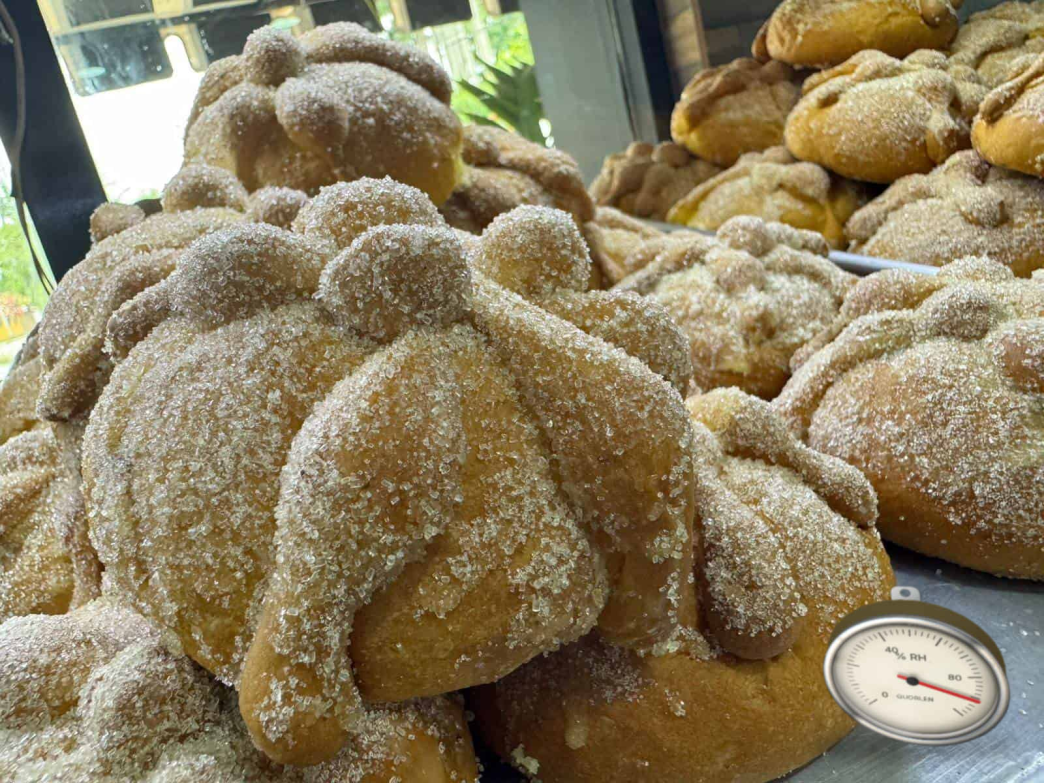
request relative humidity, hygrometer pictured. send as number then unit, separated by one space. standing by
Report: 90 %
